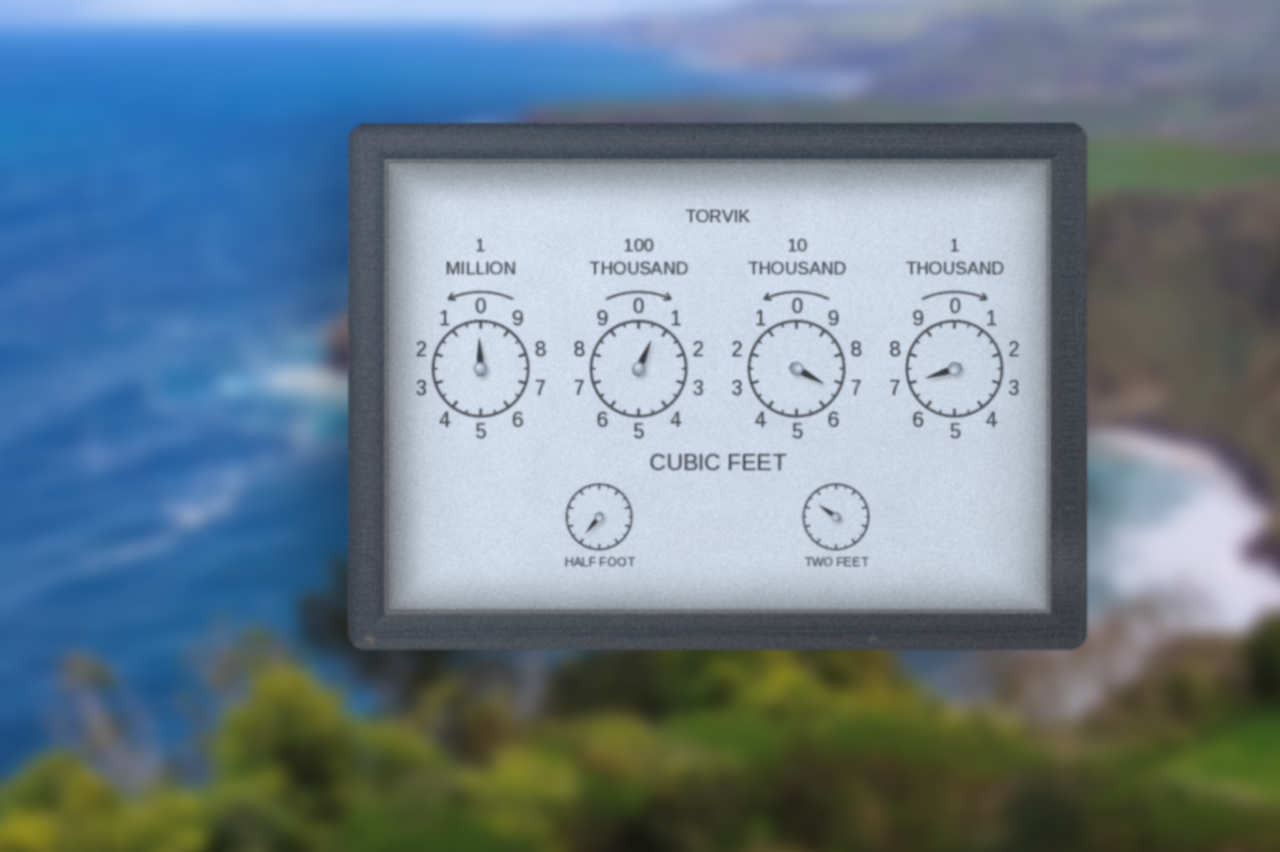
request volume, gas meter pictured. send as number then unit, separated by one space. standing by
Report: 6700 ft³
